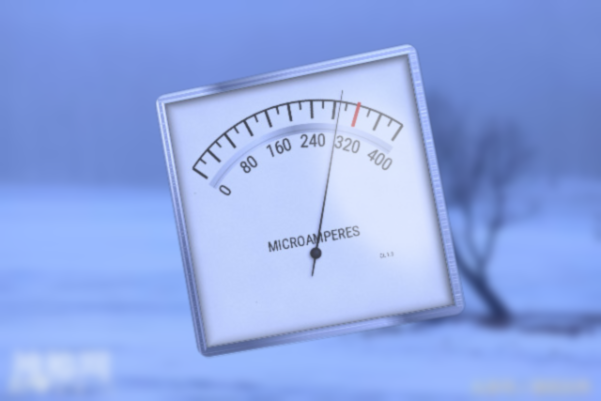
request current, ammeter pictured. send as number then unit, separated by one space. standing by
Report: 290 µA
